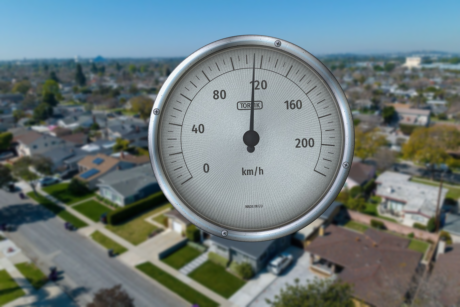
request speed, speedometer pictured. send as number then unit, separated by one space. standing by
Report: 115 km/h
